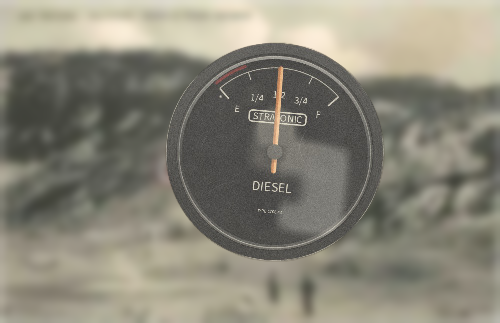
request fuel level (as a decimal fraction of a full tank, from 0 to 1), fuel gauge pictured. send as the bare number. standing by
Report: 0.5
